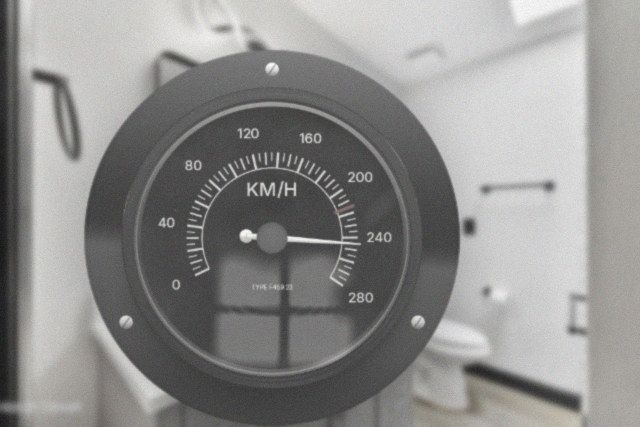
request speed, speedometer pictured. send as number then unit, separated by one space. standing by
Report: 245 km/h
